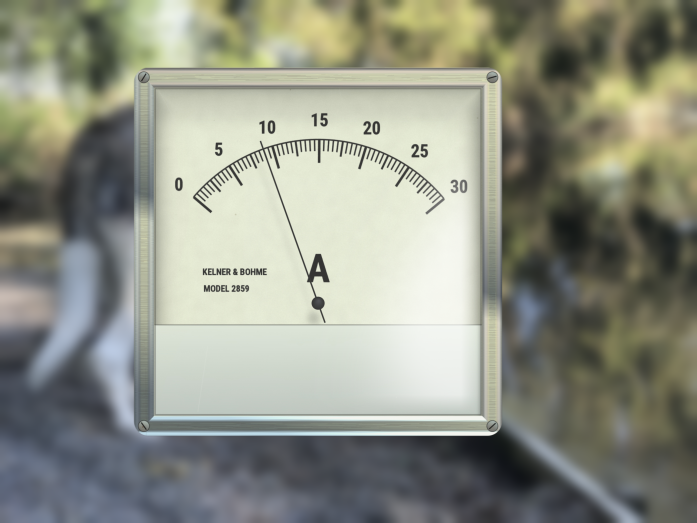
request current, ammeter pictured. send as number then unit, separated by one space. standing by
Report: 9 A
